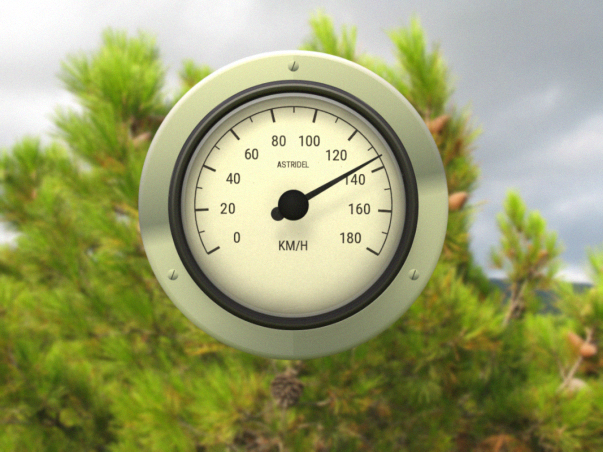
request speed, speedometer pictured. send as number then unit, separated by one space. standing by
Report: 135 km/h
